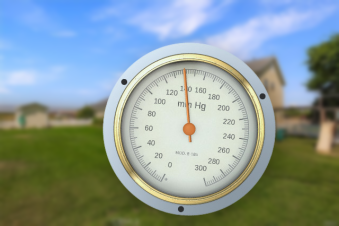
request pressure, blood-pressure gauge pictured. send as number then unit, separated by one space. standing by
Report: 140 mmHg
